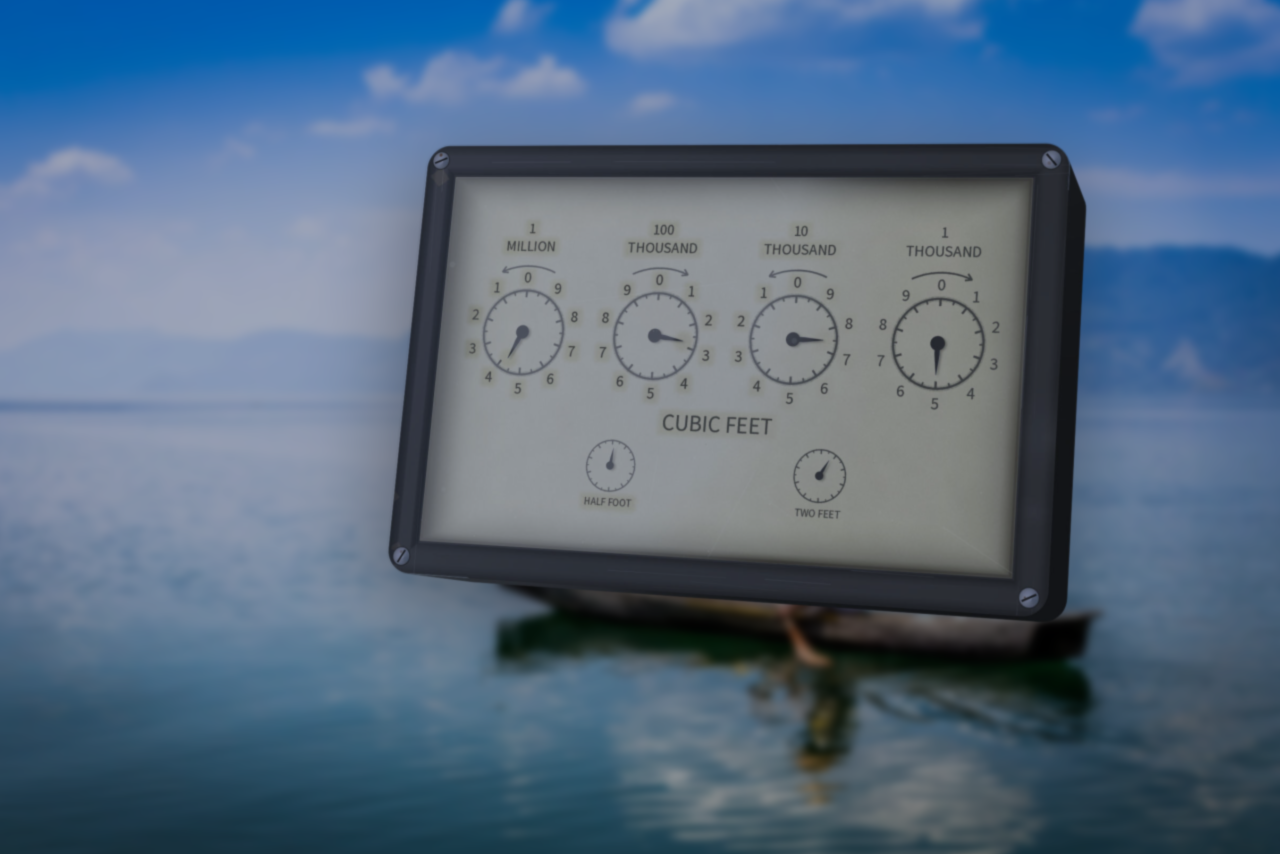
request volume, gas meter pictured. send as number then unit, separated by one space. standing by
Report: 427500 ft³
